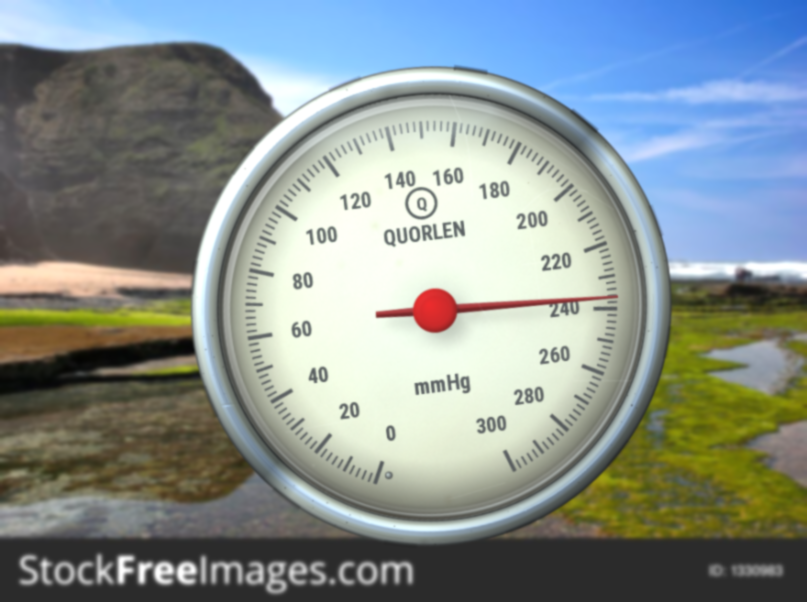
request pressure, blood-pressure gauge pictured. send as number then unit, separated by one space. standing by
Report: 236 mmHg
